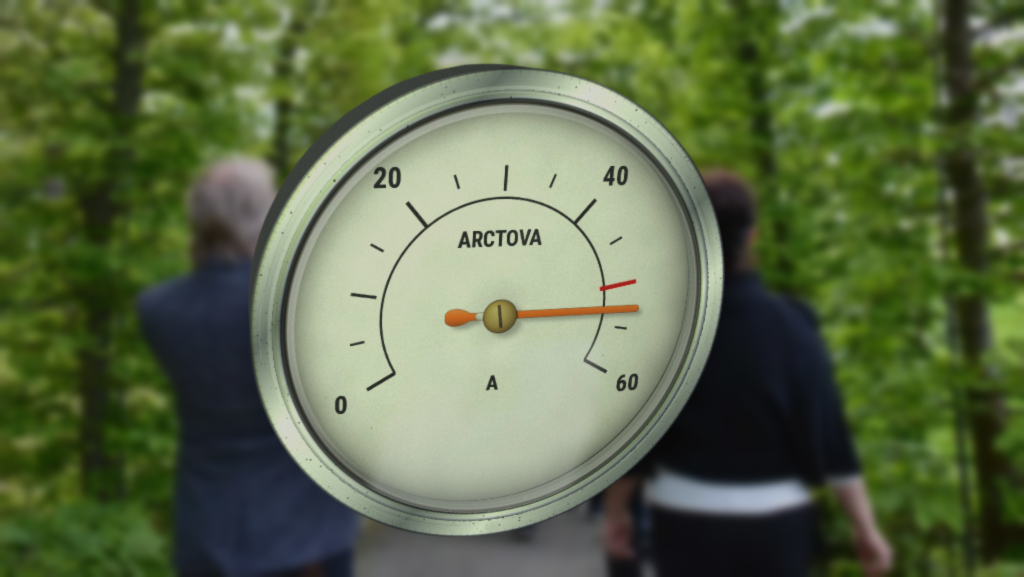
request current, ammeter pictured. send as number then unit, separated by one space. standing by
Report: 52.5 A
